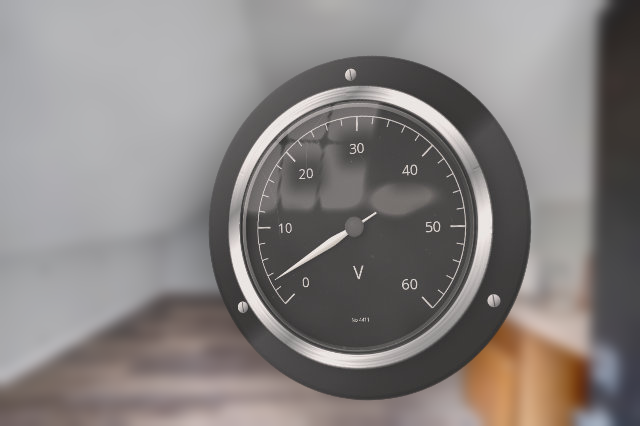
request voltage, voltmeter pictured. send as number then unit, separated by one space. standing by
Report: 3 V
